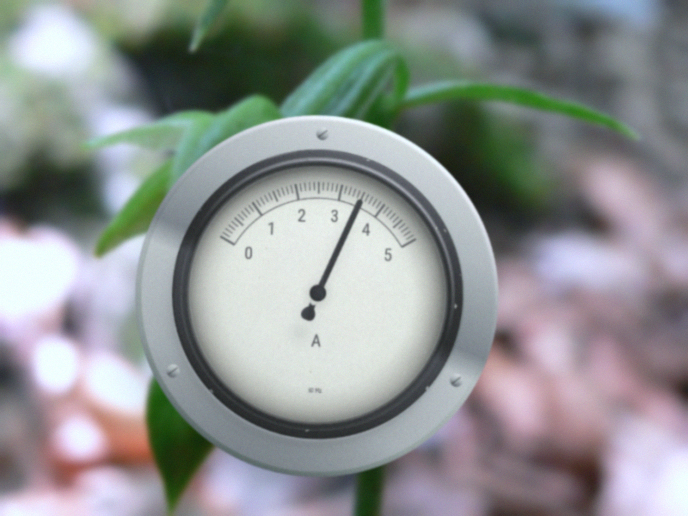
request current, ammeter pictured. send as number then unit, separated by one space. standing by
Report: 3.5 A
